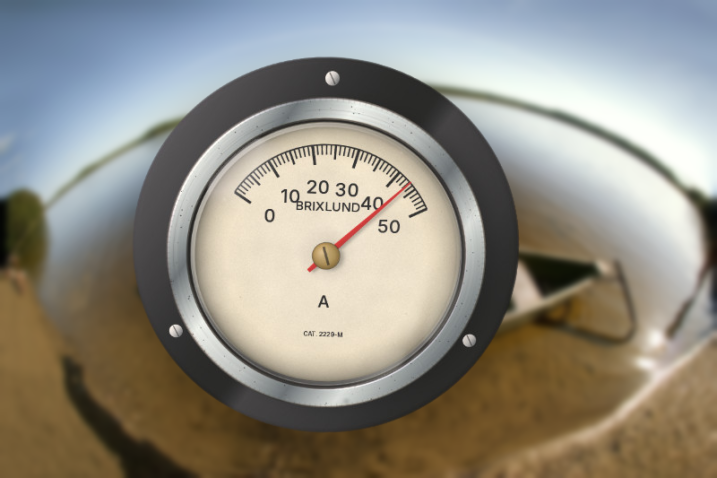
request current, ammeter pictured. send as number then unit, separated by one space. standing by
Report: 43 A
